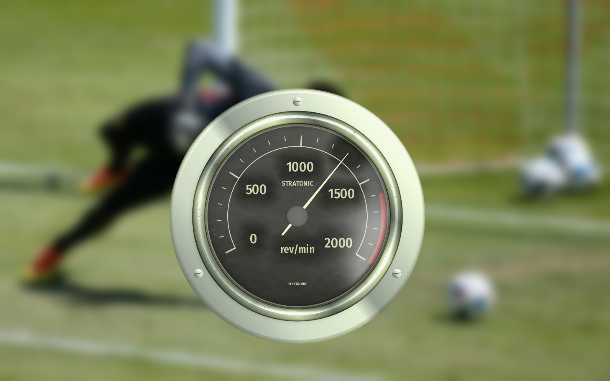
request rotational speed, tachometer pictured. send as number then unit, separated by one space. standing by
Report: 1300 rpm
